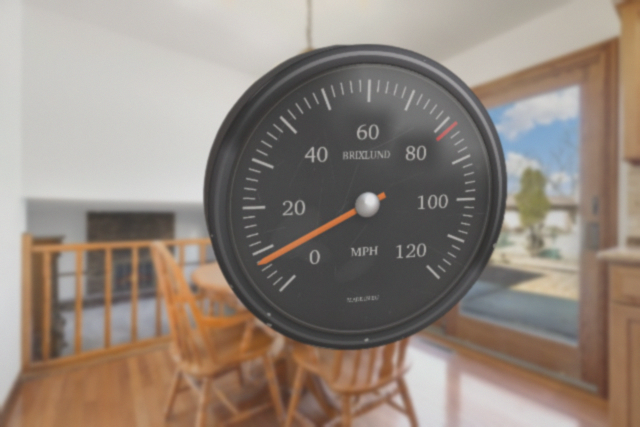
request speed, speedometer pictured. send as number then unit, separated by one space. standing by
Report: 8 mph
